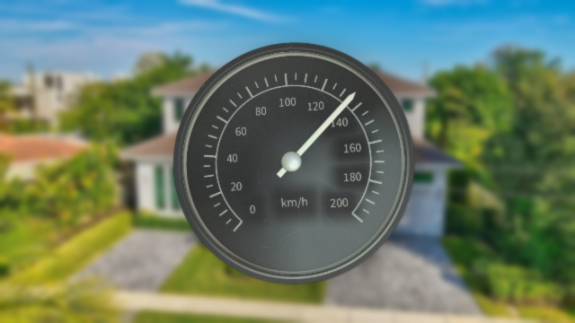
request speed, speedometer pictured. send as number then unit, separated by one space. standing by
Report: 135 km/h
